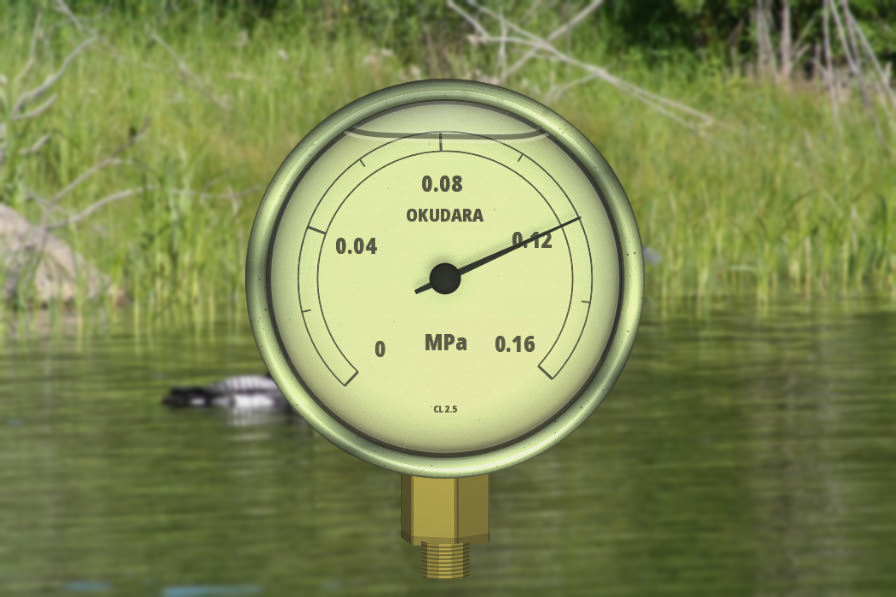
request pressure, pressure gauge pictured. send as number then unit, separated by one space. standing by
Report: 0.12 MPa
